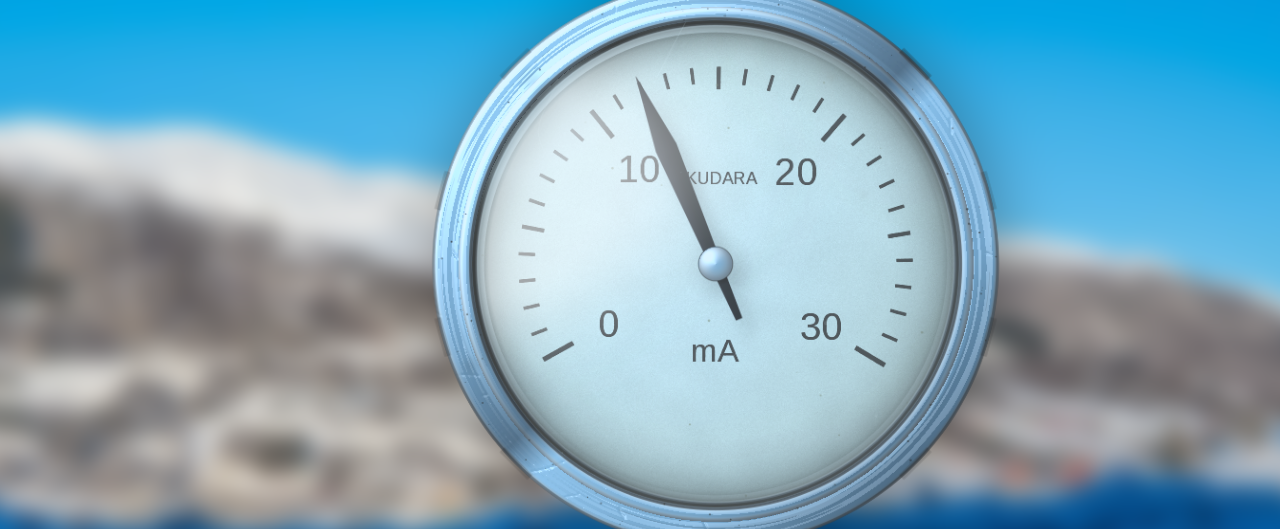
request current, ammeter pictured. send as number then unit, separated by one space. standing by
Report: 12 mA
